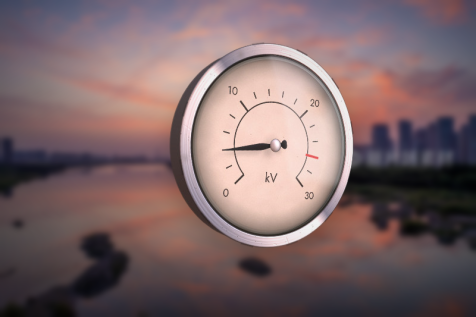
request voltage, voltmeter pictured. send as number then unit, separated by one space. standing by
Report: 4 kV
